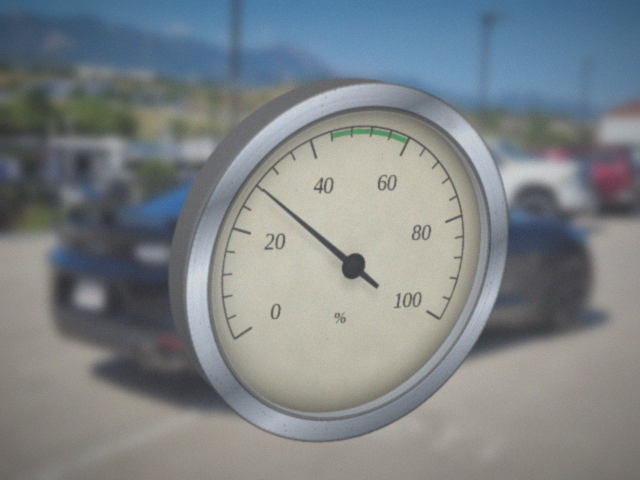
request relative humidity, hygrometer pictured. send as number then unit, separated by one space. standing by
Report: 28 %
